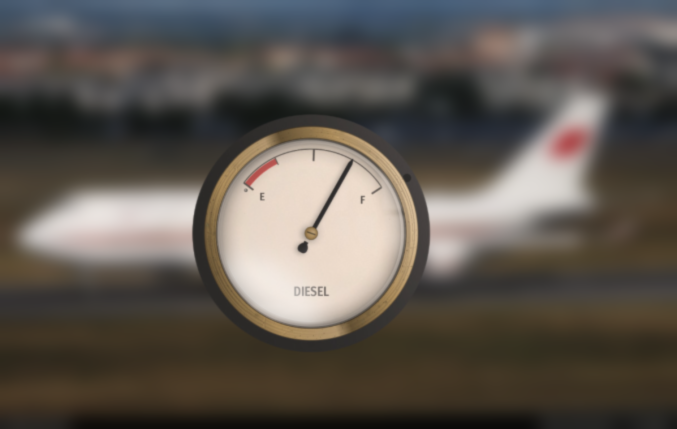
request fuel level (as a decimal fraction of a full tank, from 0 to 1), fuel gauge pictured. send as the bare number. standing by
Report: 0.75
